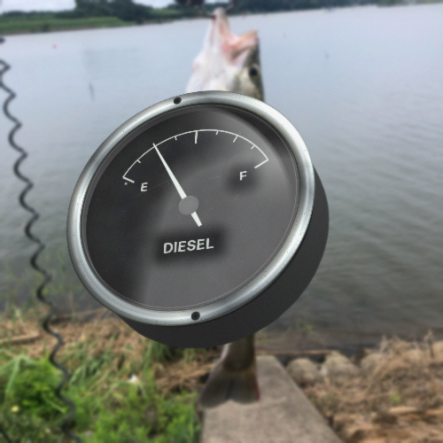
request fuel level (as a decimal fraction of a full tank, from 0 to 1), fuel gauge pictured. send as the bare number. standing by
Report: 0.25
